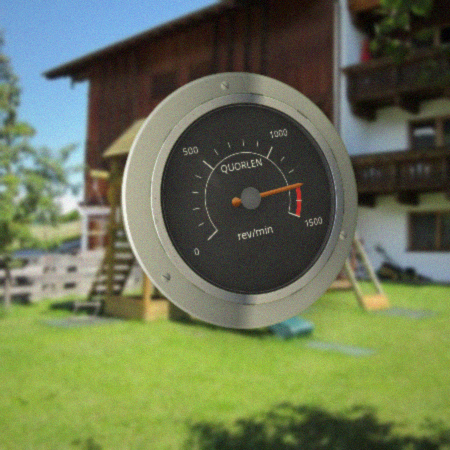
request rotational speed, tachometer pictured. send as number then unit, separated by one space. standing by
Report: 1300 rpm
